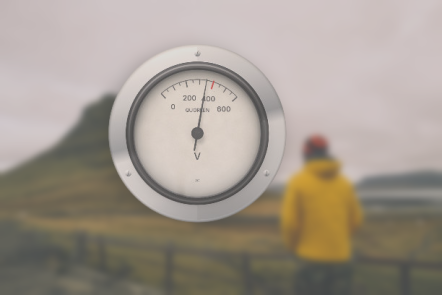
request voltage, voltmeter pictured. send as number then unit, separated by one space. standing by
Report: 350 V
